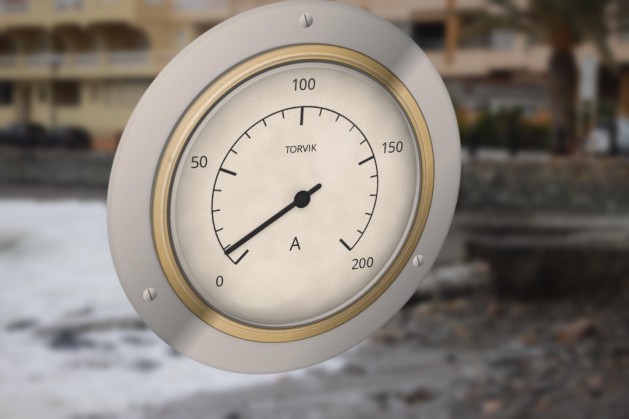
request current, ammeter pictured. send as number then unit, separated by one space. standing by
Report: 10 A
